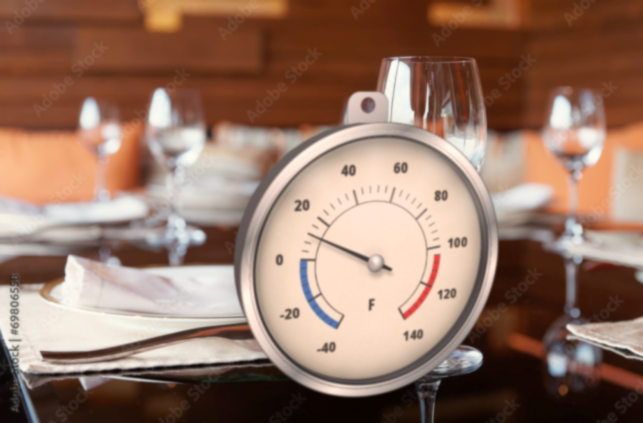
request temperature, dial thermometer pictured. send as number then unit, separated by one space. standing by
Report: 12 °F
